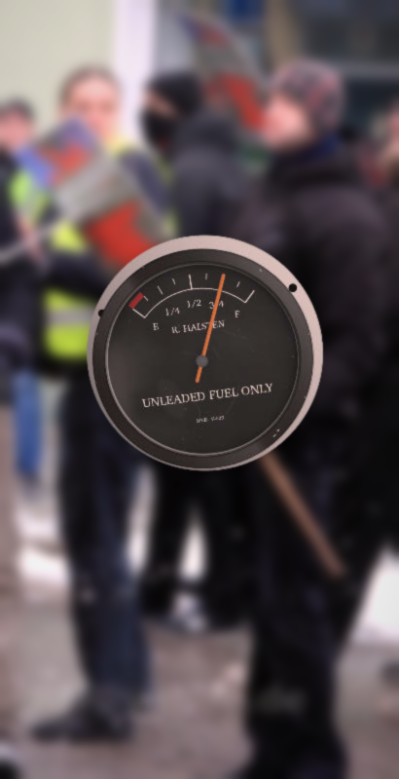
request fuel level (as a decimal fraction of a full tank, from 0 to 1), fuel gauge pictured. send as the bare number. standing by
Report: 0.75
